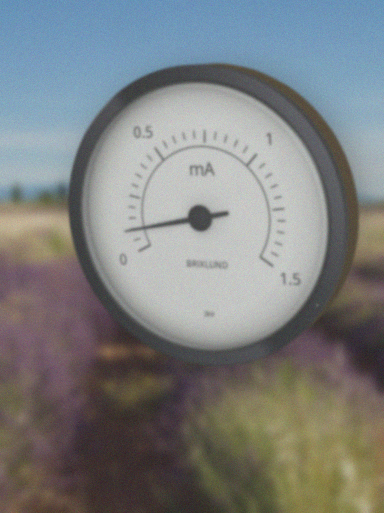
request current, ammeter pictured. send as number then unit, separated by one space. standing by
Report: 0.1 mA
